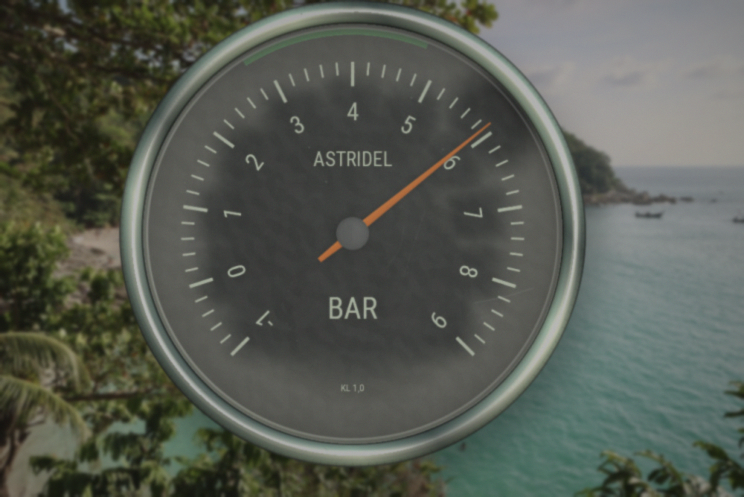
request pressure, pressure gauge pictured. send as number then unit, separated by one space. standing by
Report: 5.9 bar
